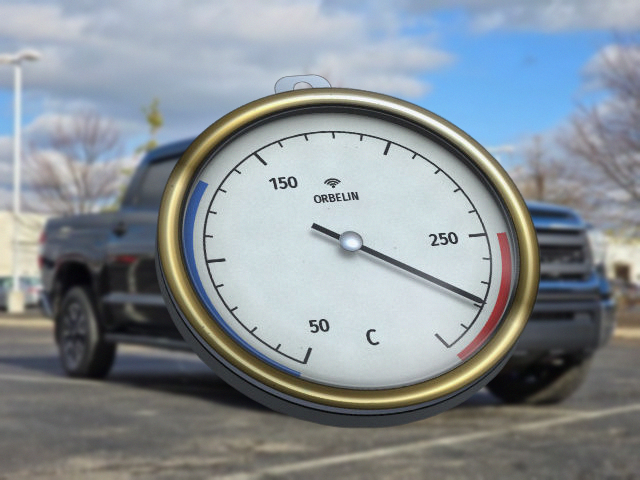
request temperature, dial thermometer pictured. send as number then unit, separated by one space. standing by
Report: 280 °C
